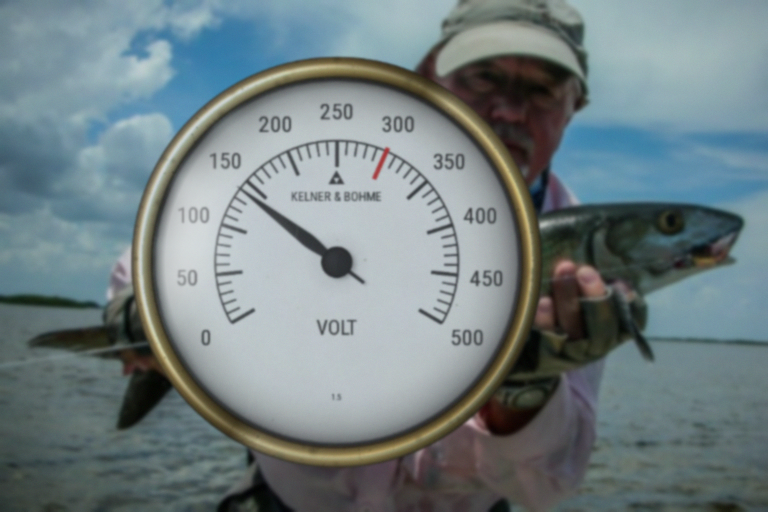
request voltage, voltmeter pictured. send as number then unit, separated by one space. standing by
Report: 140 V
